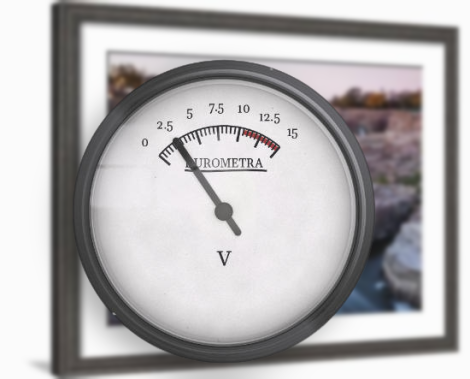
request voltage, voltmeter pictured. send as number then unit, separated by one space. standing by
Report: 2.5 V
